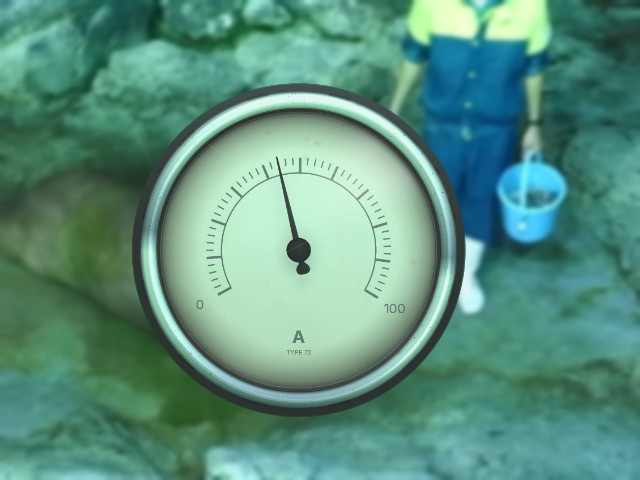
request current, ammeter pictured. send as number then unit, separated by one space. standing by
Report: 44 A
